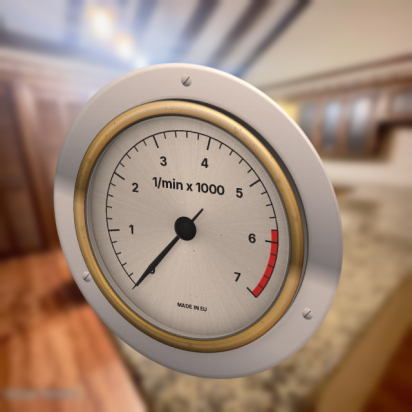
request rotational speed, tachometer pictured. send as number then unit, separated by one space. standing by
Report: 0 rpm
